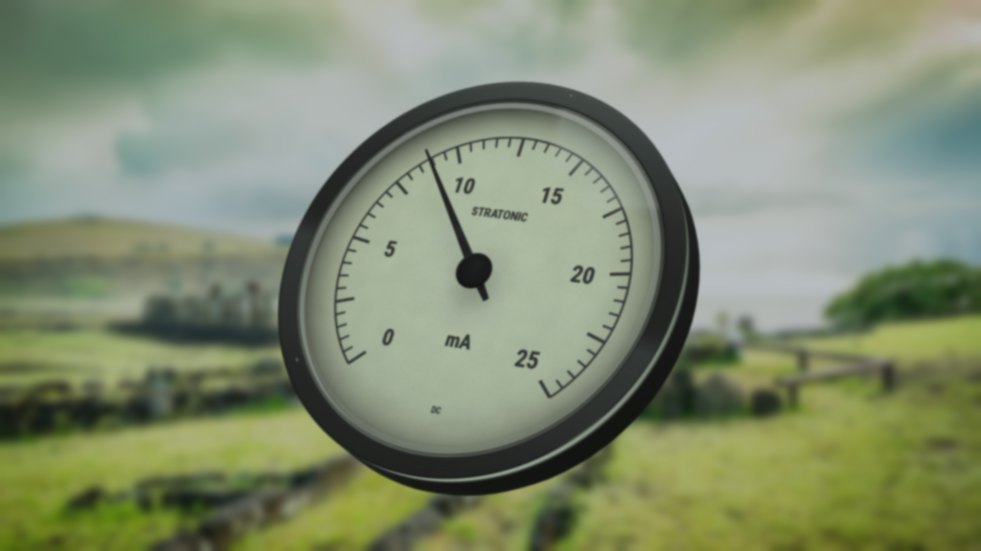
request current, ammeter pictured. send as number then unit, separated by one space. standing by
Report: 9 mA
